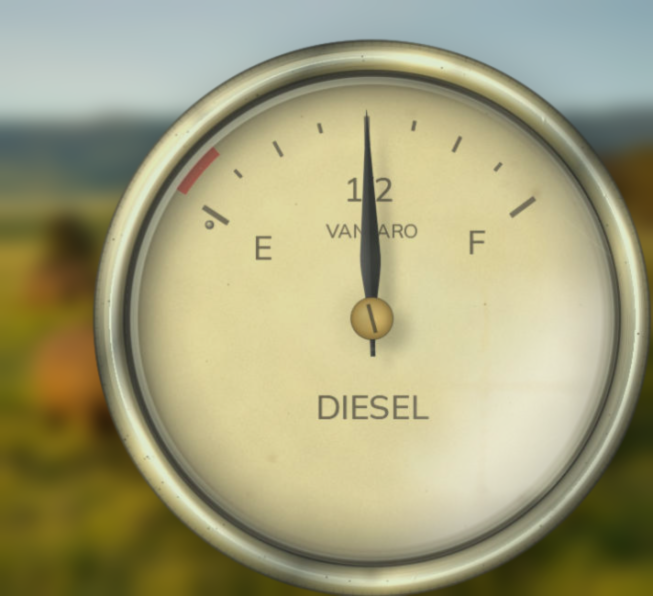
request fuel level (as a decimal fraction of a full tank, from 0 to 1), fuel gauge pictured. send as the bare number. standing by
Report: 0.5
